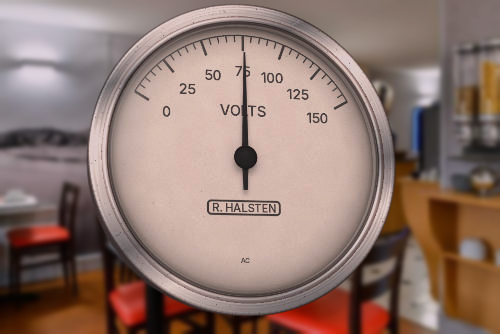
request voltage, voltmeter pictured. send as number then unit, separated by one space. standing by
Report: 75 V
